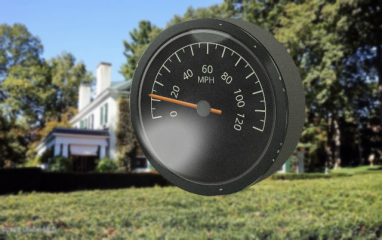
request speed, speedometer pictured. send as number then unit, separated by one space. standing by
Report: 12.5 mph
